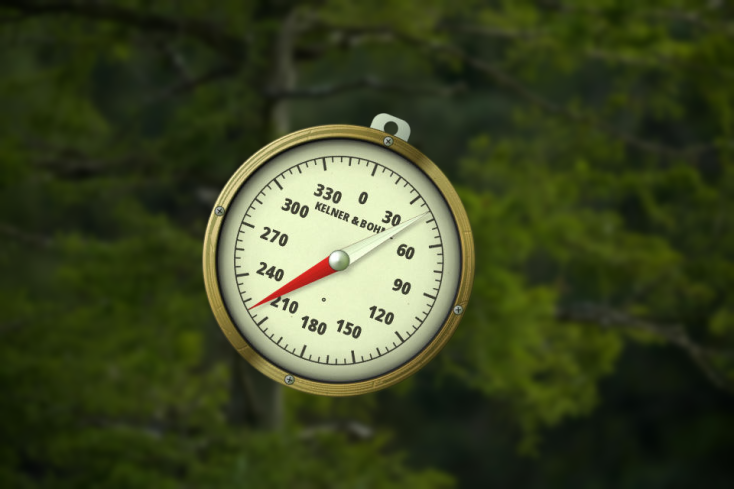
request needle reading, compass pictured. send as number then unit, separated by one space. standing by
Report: 220 °
